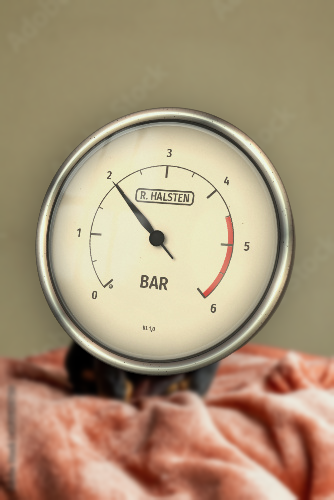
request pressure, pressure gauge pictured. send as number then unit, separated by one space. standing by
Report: 2 bar
